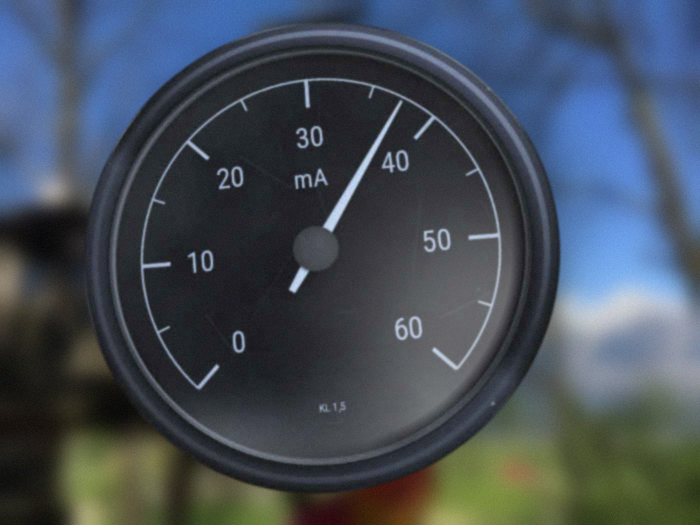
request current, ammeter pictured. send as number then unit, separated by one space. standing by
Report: 37.5 mA
